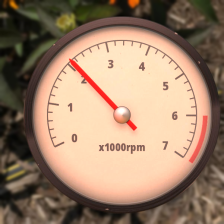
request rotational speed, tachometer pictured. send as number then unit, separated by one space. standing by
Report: 2100 rpm
